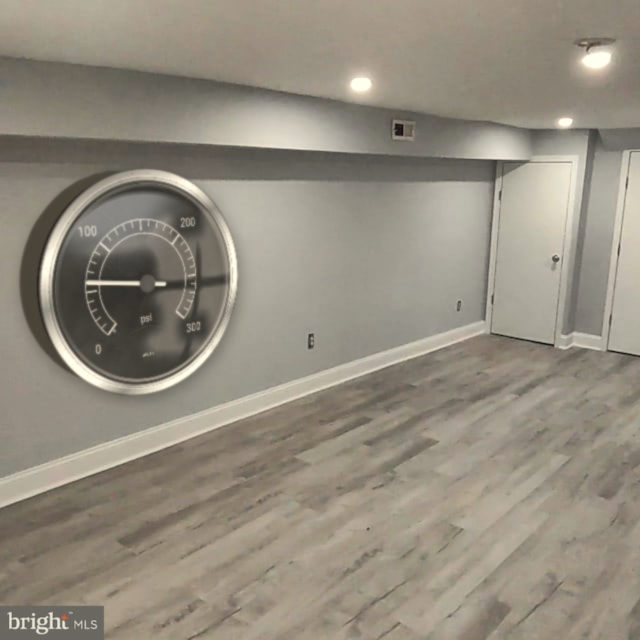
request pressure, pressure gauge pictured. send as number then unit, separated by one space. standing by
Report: 60 psi
